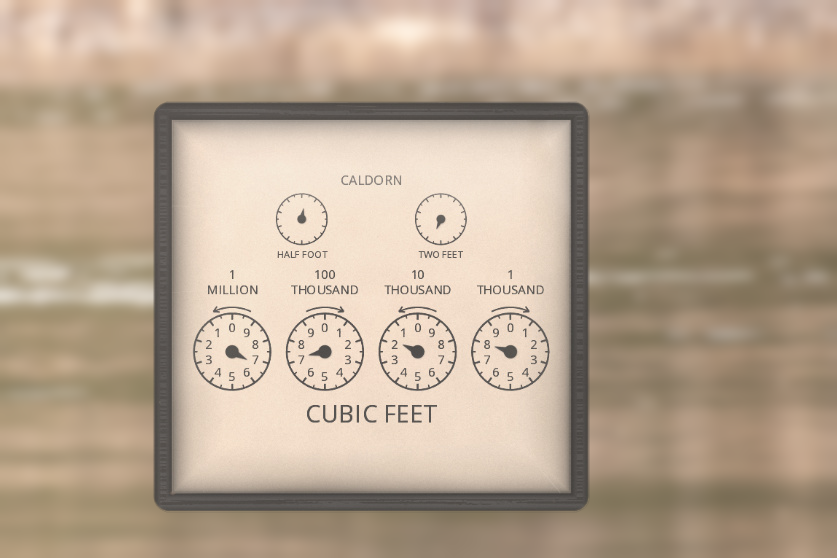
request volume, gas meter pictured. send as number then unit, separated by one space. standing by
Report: 671800 ft³
